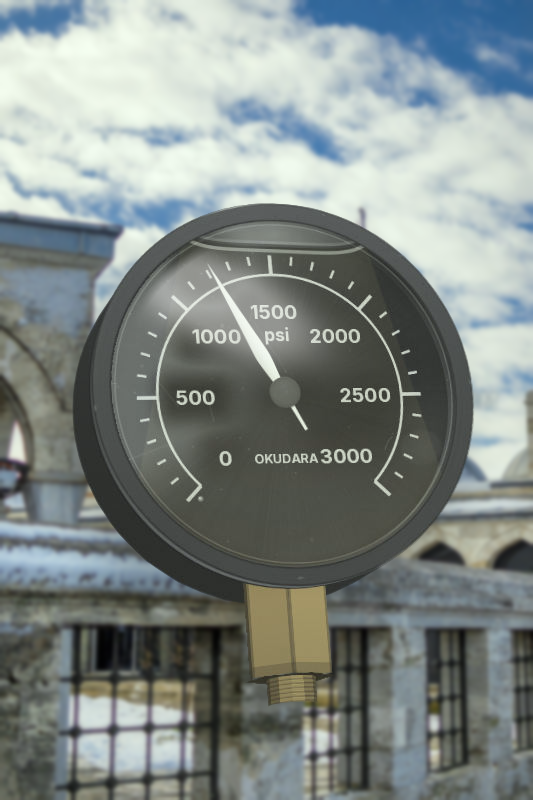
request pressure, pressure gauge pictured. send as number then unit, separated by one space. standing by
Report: 1200 psi
